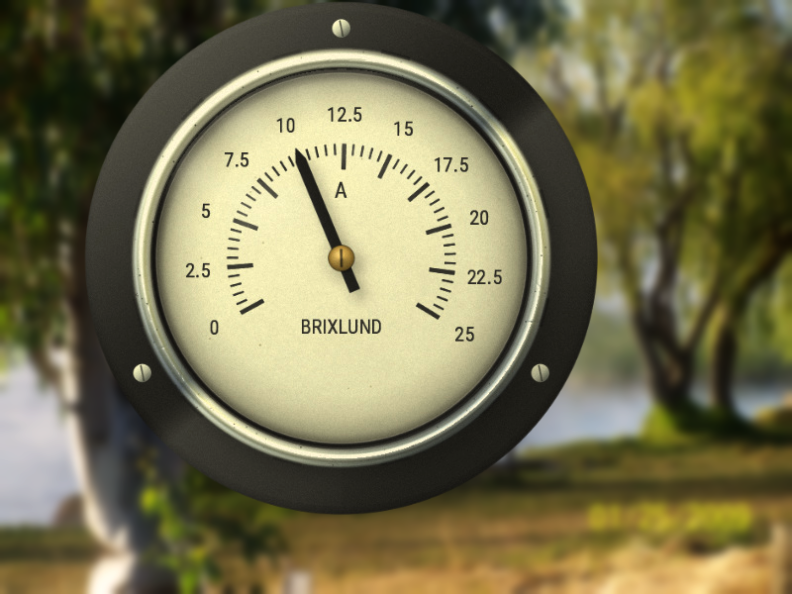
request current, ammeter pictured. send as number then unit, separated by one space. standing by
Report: 10 A
